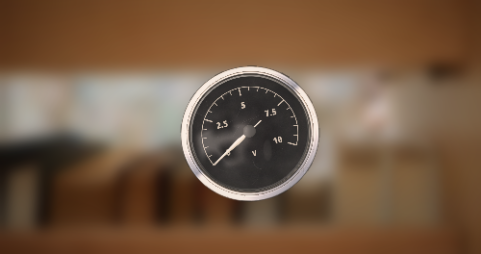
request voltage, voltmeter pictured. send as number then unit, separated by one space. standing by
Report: 0 V
